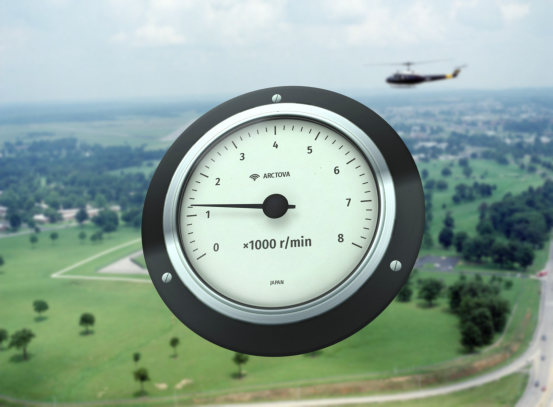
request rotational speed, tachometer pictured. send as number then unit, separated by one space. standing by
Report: 1200 rpm
